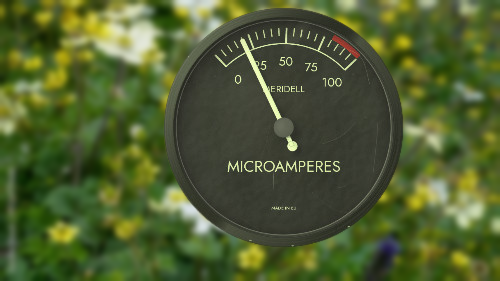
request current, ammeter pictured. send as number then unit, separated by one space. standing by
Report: 20 µA
